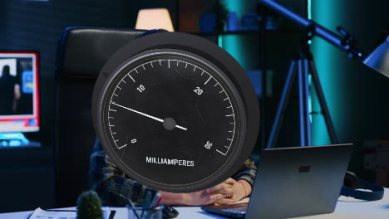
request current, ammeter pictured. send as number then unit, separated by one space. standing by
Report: 6 mA
